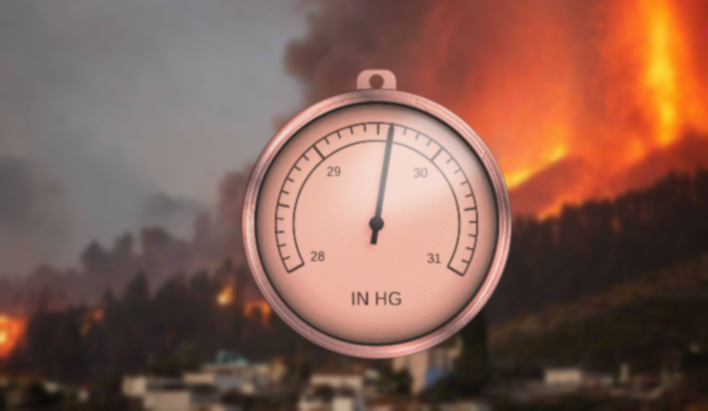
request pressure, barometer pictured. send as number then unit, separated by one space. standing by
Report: 29.6 inHg
